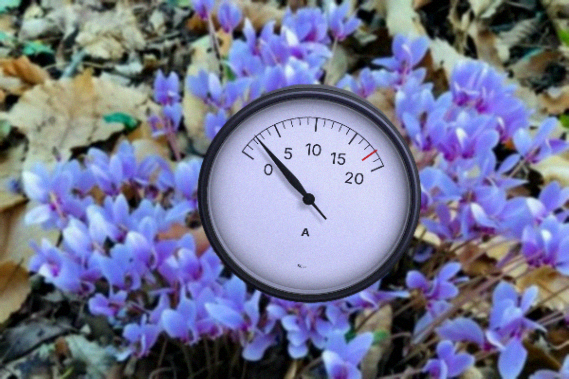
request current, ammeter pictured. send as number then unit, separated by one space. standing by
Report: 2.5 A
